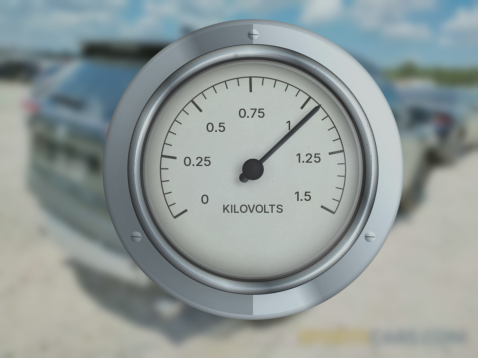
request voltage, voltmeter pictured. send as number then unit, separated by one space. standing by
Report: 1.05 kV
